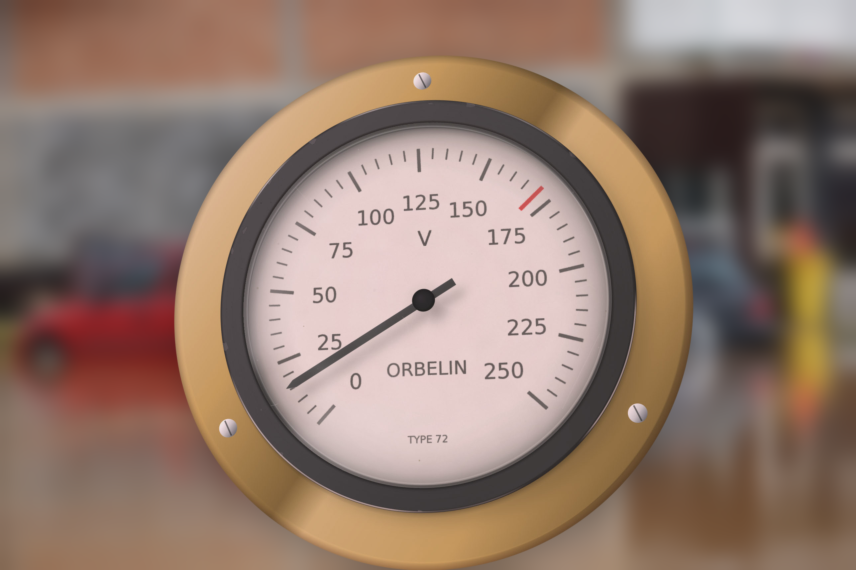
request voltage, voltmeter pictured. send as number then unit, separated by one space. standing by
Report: 15 V
